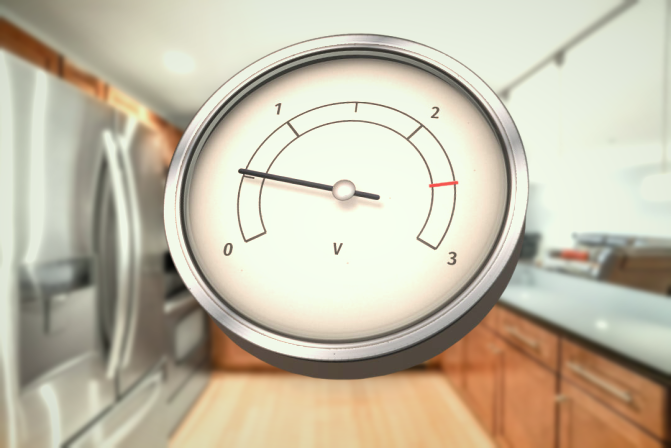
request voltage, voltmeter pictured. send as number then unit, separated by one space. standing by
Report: 0.5 V
